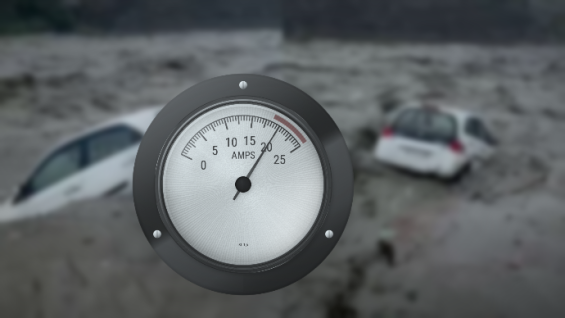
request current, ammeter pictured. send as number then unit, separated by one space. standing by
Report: 20 A
